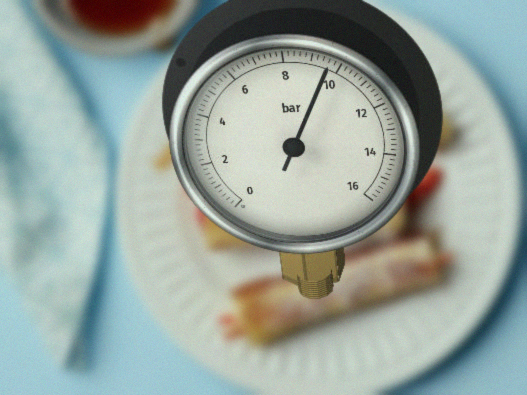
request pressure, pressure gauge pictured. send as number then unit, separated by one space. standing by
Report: 9.6 bar
